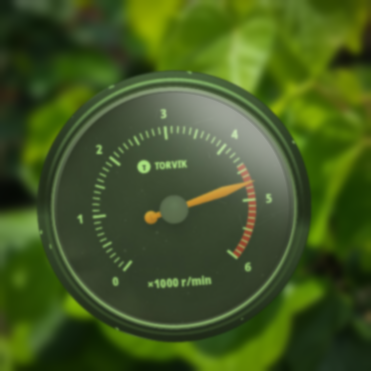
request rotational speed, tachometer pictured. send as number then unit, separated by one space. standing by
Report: 4700 rpm
